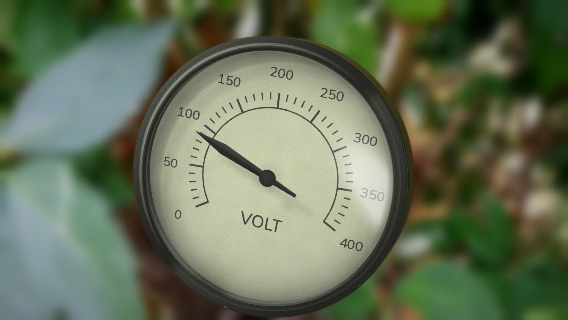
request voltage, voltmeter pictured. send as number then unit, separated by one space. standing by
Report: 90 V
